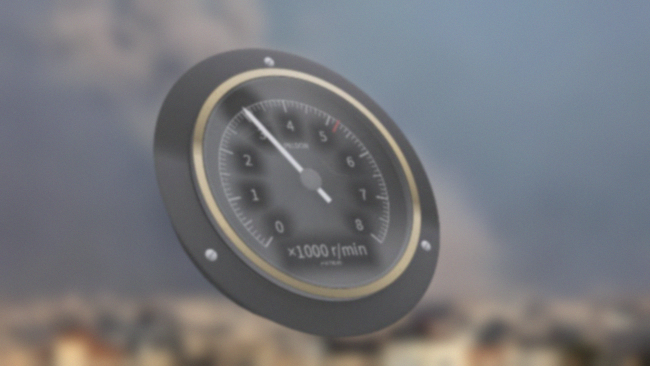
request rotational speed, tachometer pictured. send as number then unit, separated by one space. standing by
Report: 3000 rpm
